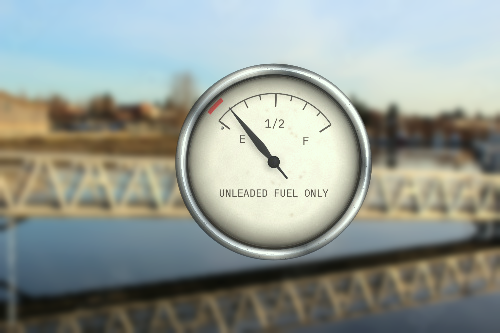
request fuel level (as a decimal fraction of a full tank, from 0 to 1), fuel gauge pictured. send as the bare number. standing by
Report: 0.125
